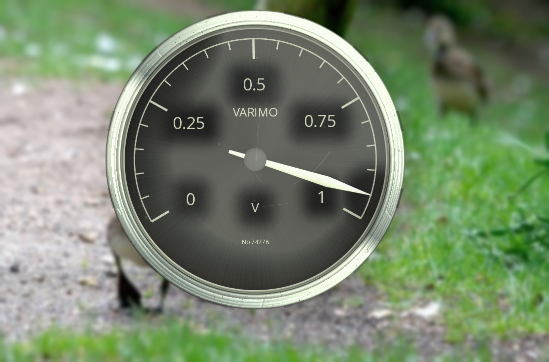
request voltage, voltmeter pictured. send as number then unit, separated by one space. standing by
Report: 0.95 V
